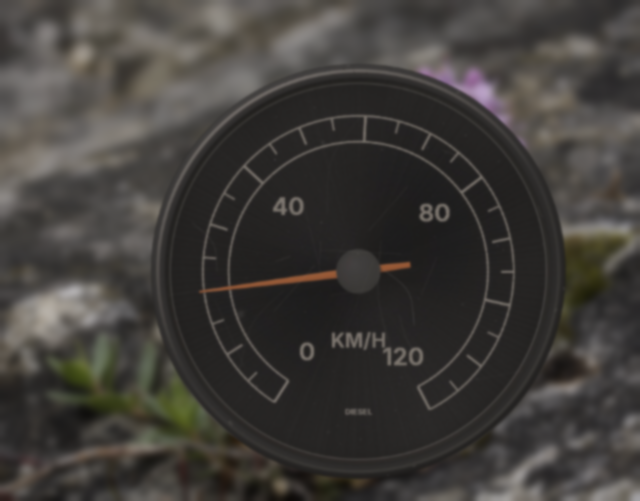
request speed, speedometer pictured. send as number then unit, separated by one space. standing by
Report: 20 km/h
